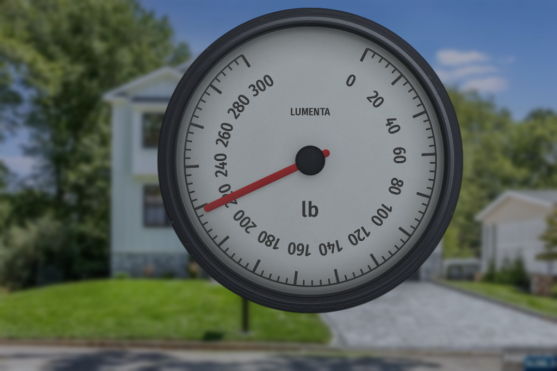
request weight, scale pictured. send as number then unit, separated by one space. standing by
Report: 218 lb
